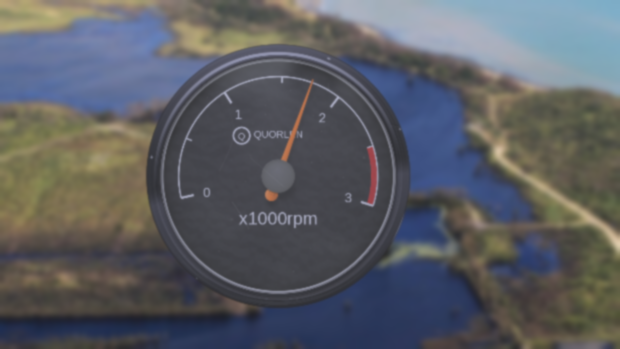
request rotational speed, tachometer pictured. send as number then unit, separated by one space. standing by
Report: 1750 rpm
